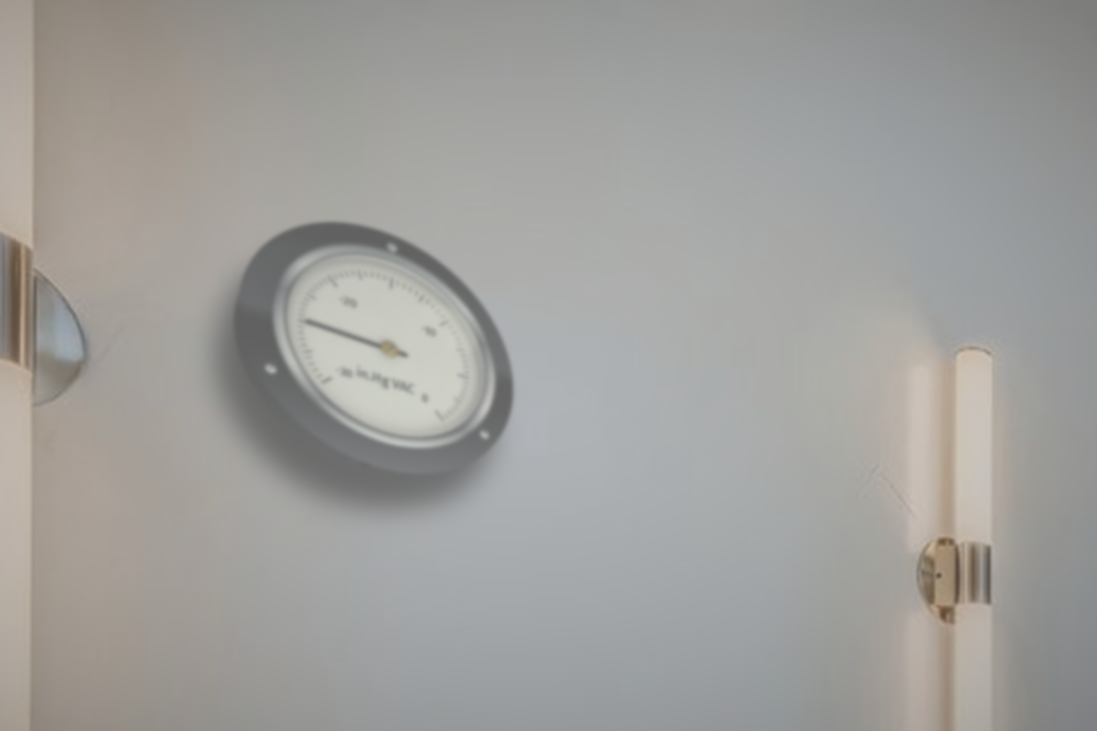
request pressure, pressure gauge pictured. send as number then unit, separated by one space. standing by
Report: -25 inHg
